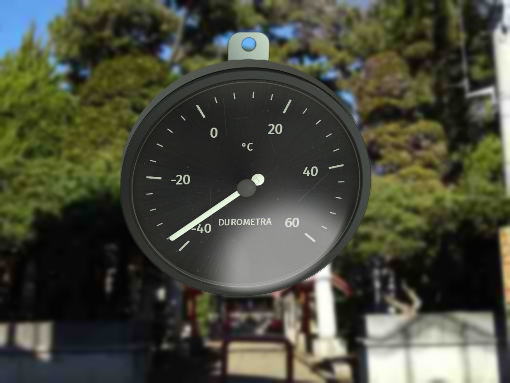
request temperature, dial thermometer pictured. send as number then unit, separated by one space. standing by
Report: -36 °C
